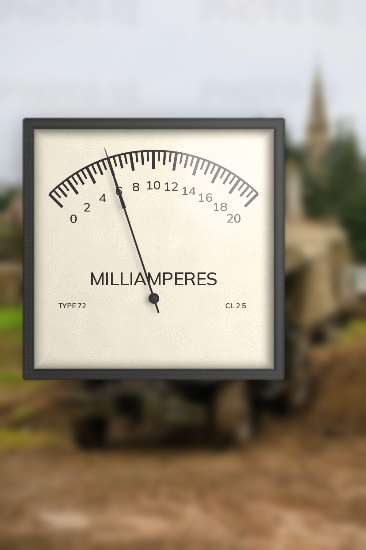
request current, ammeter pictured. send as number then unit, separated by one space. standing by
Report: 6 mA
